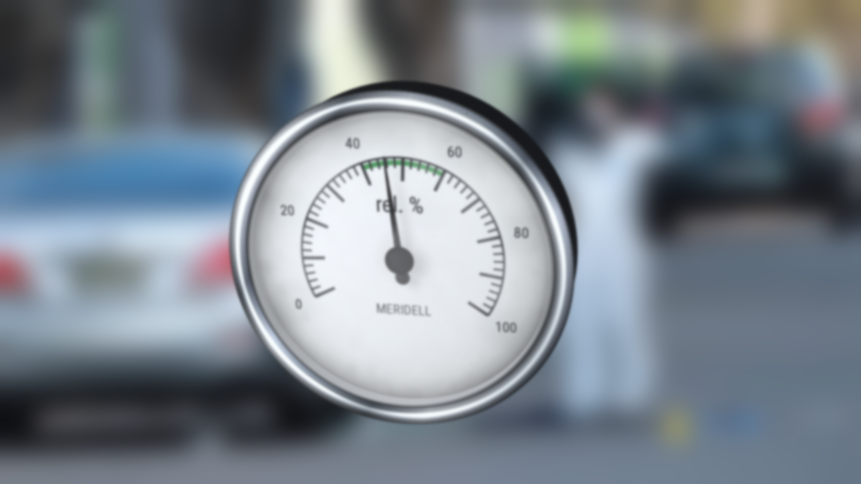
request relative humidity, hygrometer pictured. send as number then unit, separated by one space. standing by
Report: 46 %
